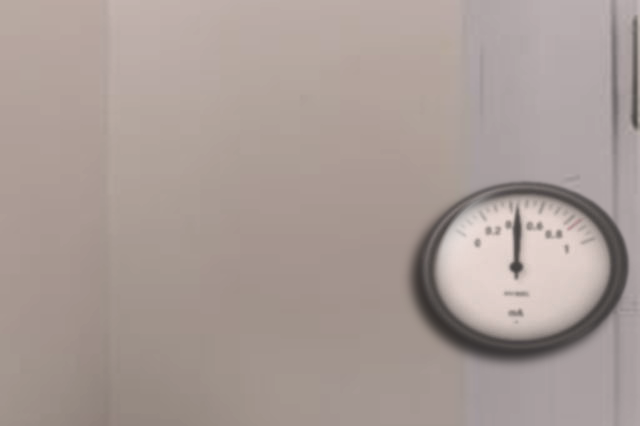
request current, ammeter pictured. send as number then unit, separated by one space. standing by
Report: 0.45 mA
